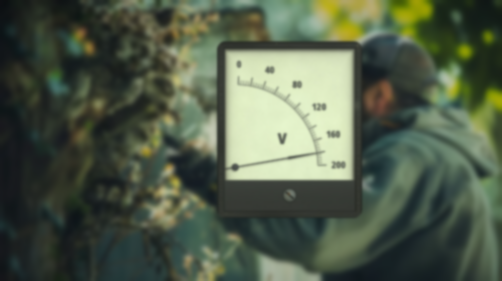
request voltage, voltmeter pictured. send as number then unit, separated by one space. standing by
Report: 180 V
